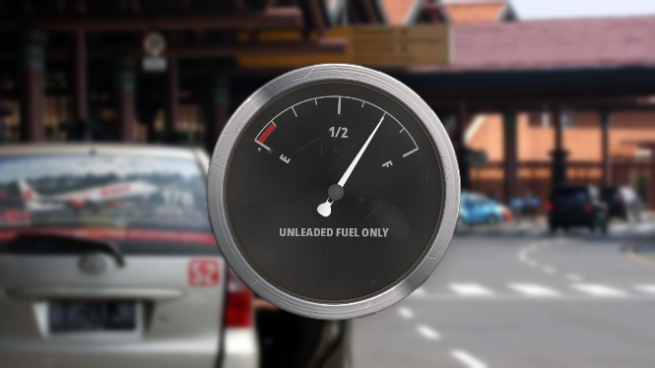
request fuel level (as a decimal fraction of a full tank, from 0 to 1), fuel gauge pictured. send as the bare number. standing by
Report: 0.75
